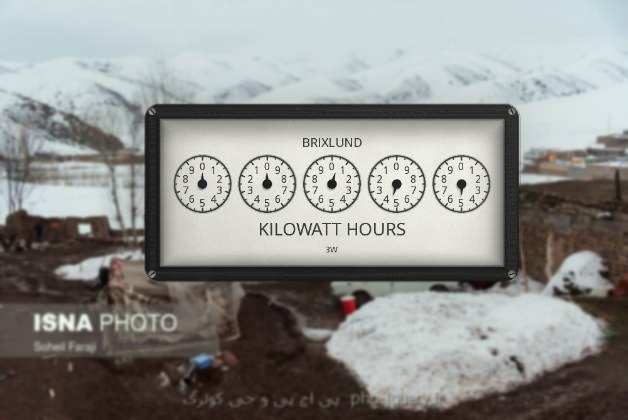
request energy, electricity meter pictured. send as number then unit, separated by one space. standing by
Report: 45 kWh
